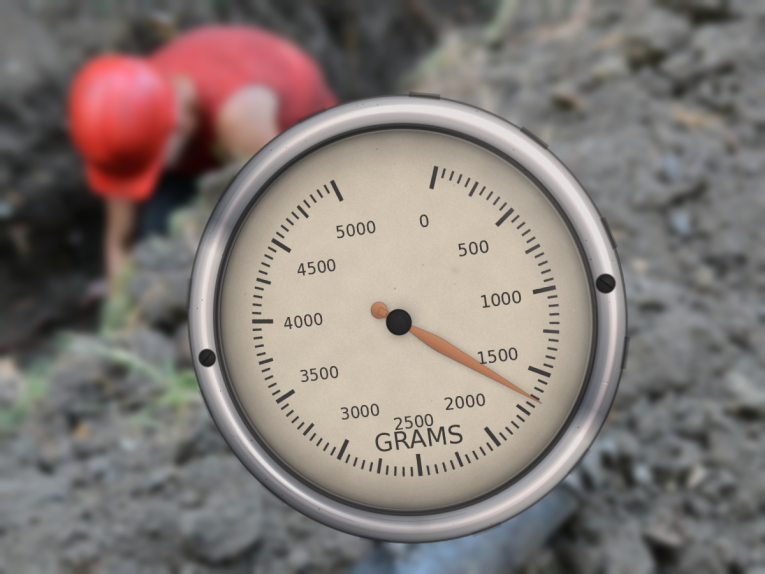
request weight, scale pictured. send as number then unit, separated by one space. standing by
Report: 1650 g
